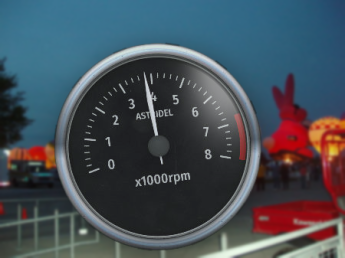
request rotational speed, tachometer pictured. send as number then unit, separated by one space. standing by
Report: 3800 rpm
